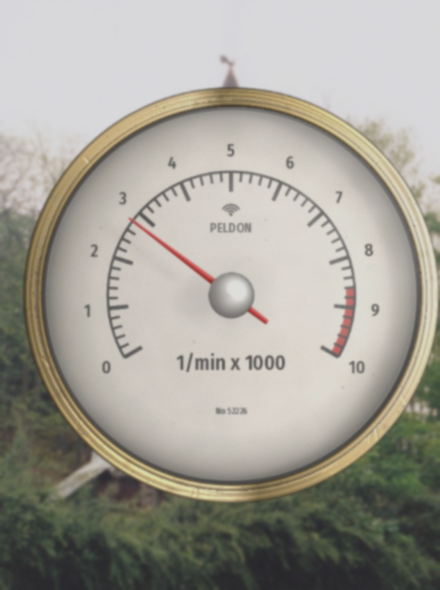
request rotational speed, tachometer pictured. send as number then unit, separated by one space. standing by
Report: 2800 rpm
